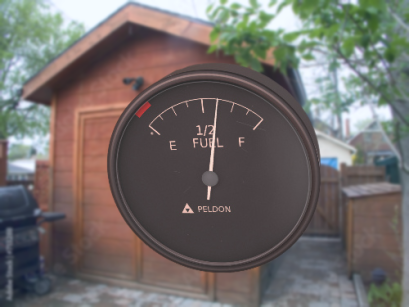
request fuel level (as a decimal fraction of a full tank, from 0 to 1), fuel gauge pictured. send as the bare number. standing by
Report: 0.625
